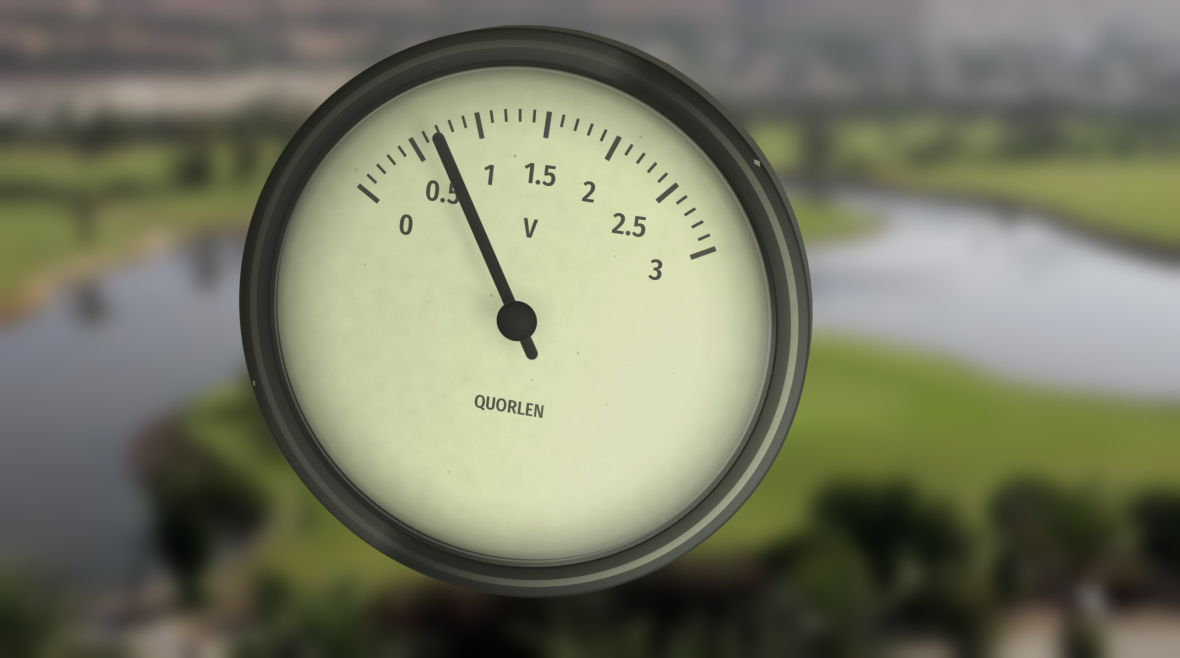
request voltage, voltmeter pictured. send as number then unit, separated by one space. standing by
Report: 0.7 V
